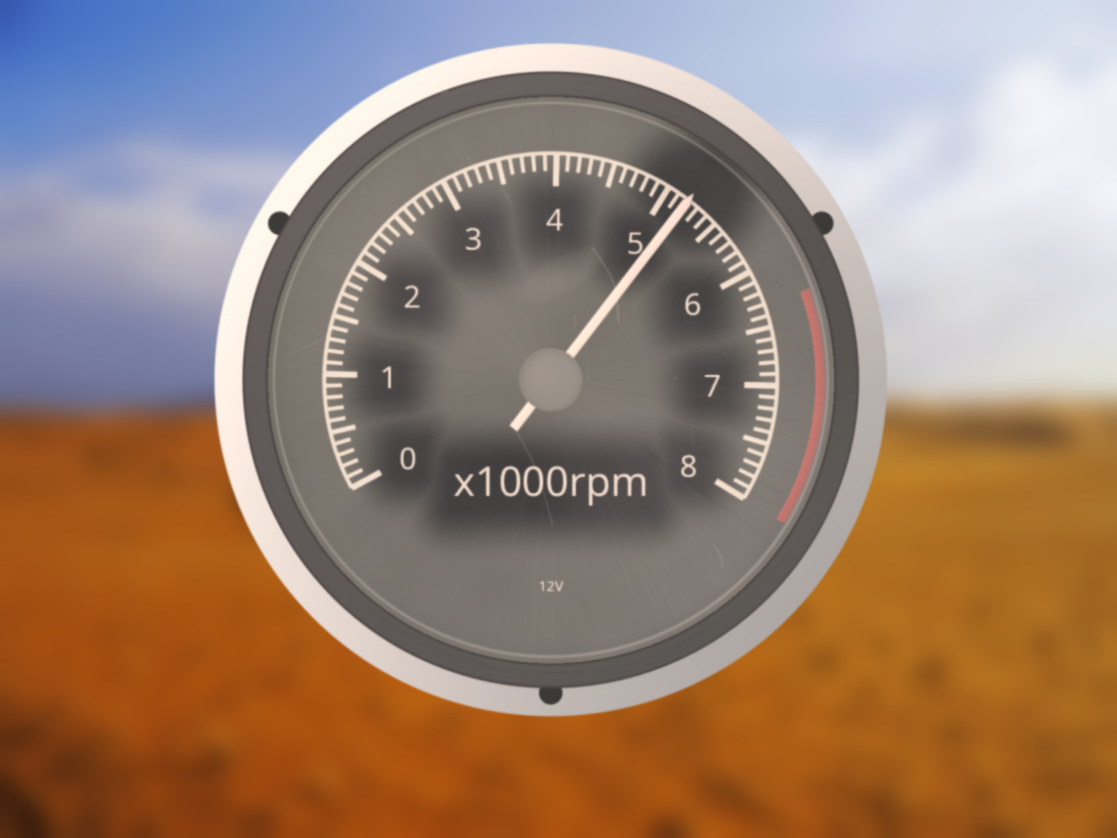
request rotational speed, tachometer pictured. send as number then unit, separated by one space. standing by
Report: 5200 rpm
